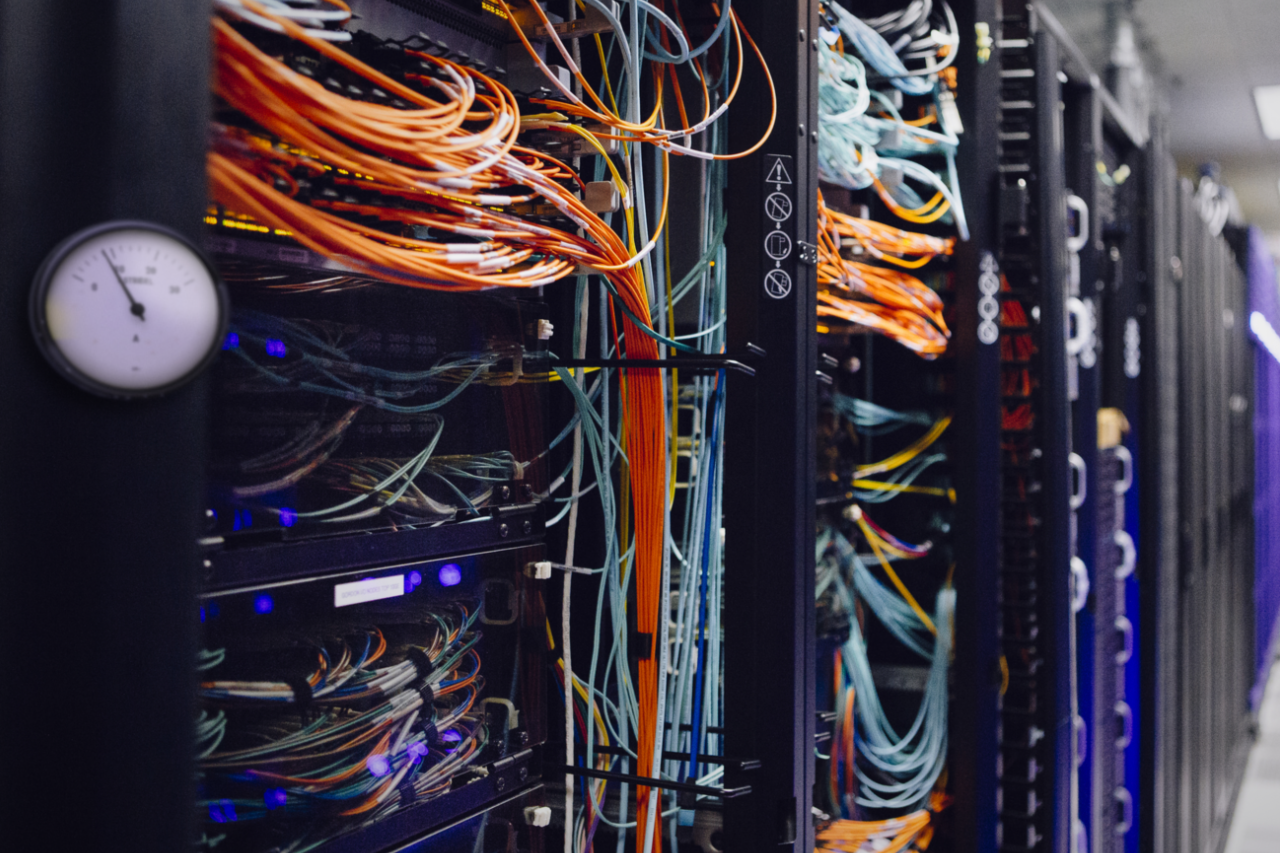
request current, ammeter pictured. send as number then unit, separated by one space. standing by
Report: 8 A
